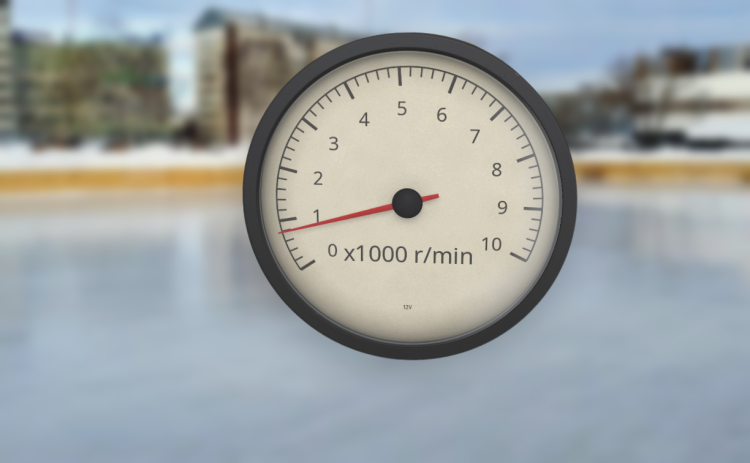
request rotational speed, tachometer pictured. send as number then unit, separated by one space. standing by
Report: 800 rpm
